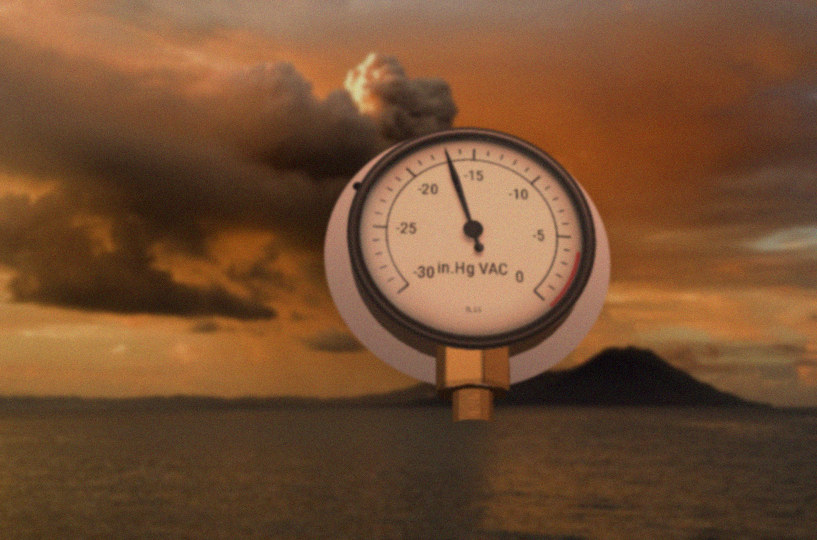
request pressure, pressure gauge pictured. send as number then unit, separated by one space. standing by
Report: -17 inHg
